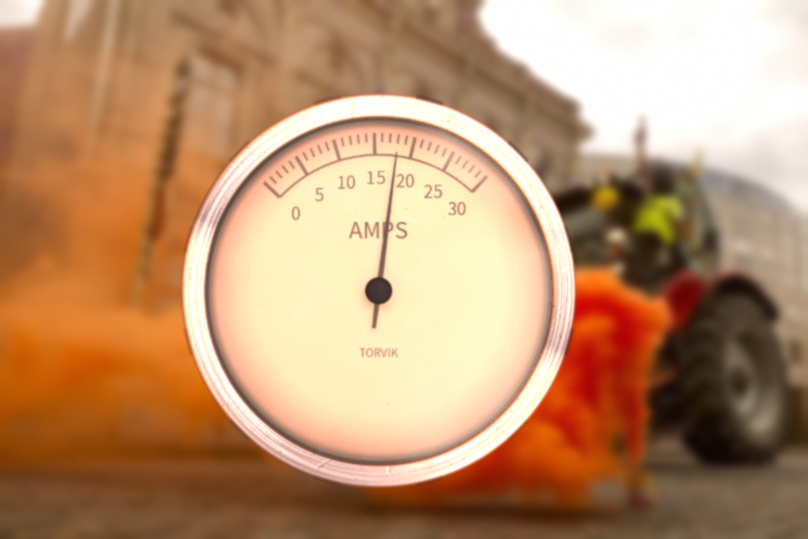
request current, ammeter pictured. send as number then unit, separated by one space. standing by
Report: 18 A
